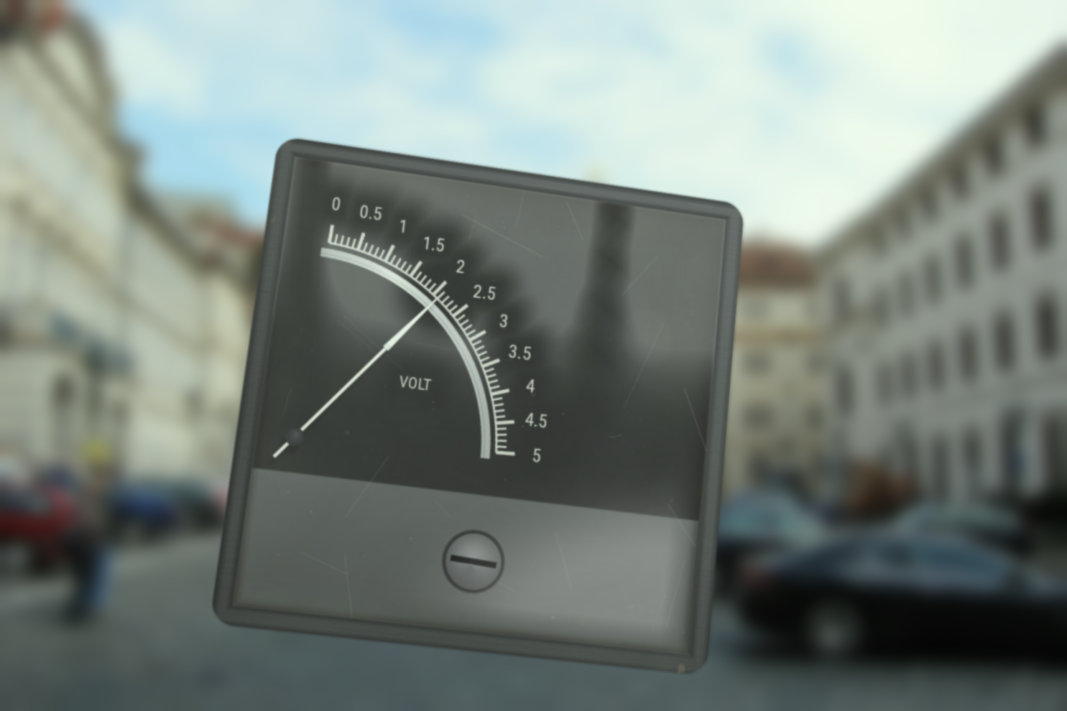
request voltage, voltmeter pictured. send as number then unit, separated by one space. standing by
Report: 2.1 V
